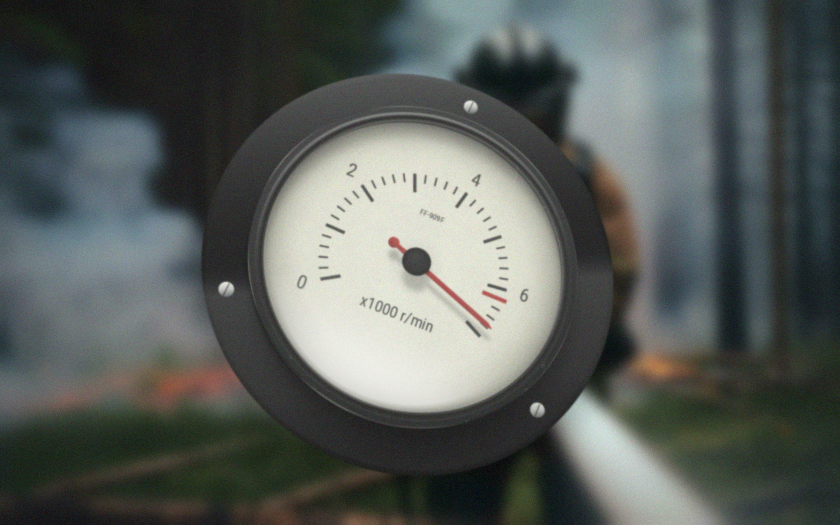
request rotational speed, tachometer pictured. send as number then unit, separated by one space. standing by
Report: 6800 rpm
